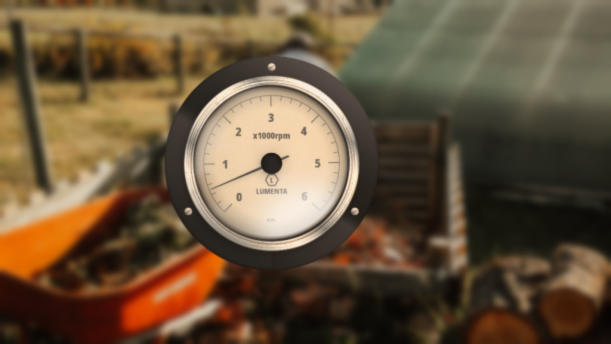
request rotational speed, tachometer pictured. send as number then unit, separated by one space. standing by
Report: 500 rpm
